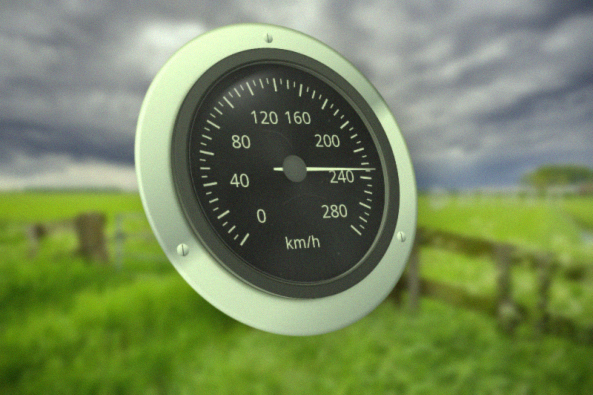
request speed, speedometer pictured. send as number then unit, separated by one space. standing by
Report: 235 km/h
